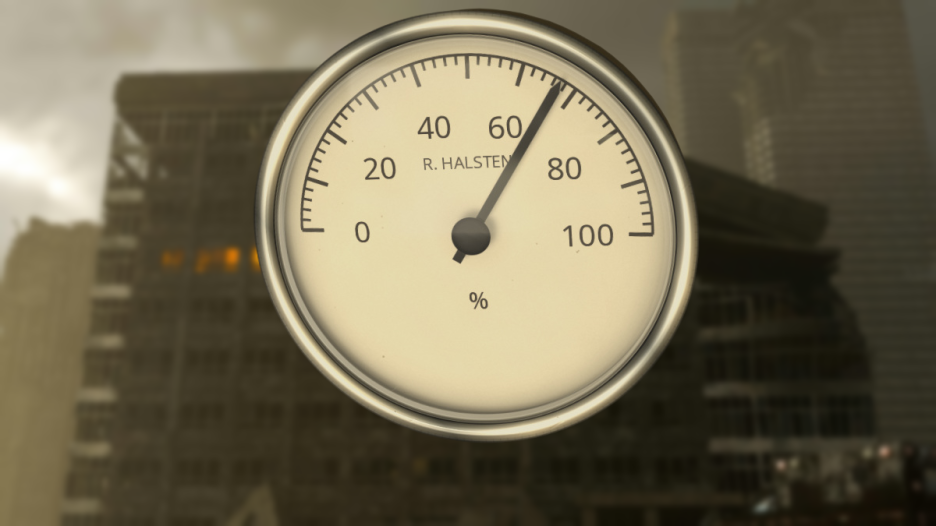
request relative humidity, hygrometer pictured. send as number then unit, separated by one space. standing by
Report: 67 %
